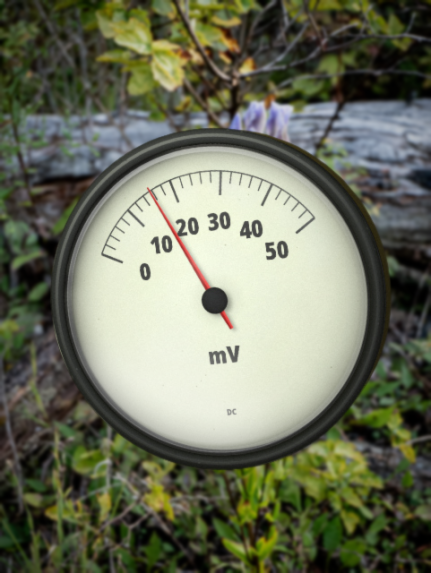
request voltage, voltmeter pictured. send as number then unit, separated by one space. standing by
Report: 16 mV
